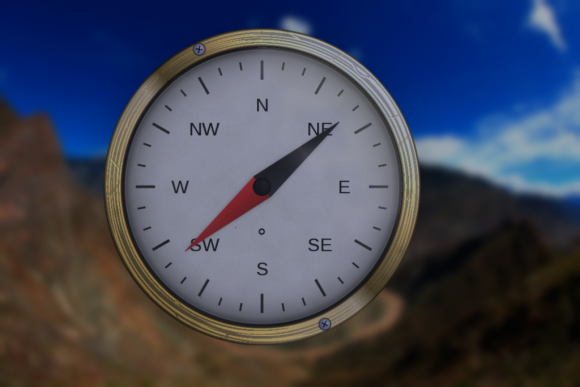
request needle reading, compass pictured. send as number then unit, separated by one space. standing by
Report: 230 °
